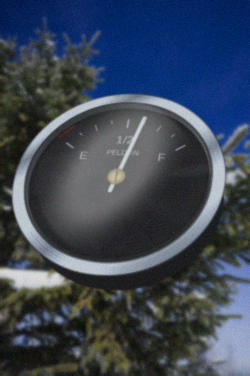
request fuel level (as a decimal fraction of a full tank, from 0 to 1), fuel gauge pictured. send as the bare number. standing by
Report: 0.625
